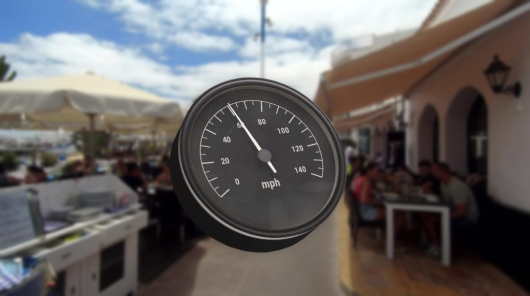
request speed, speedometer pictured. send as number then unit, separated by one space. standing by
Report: 60 mph
